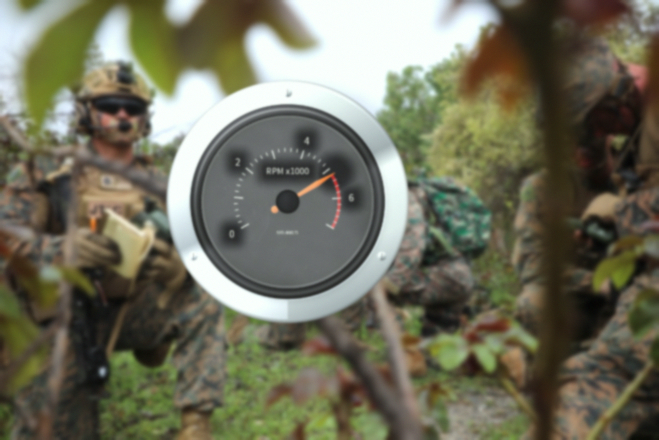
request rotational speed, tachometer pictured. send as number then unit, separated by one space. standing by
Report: 5200 rpm
